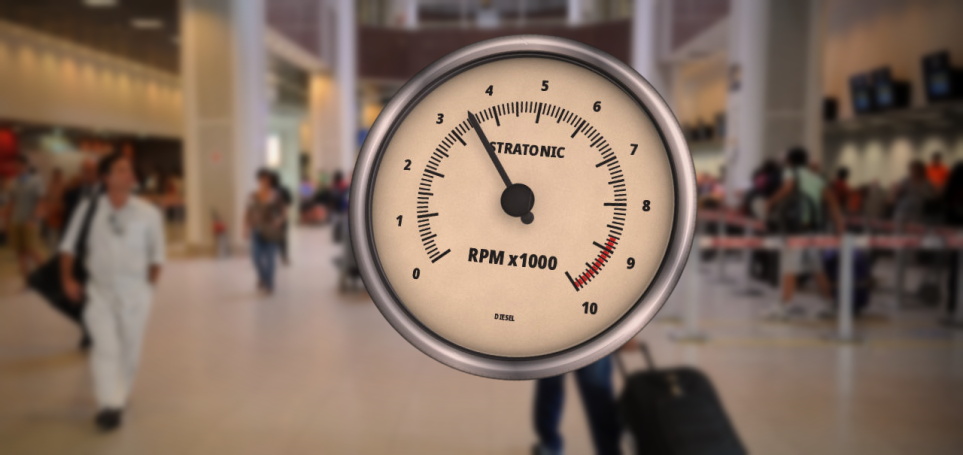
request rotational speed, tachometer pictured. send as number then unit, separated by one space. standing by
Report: 3500 rpm
